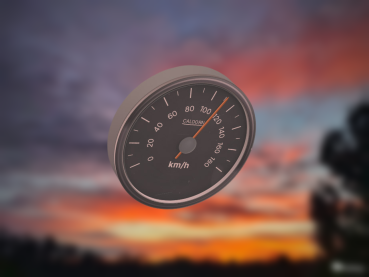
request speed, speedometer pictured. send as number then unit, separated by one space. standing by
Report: 110 km/h
